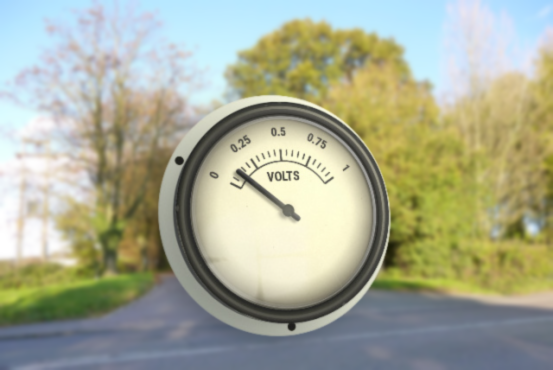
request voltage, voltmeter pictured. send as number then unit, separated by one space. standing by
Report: 0.1 V
